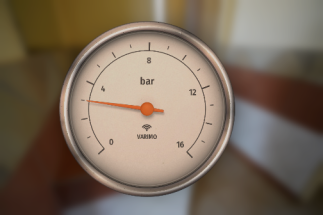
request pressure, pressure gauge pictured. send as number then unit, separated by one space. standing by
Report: 3 bar
